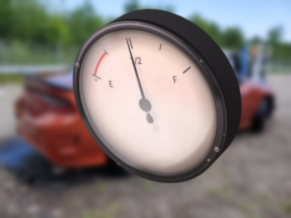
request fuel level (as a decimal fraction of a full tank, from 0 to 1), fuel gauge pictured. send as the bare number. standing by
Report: 0.5
